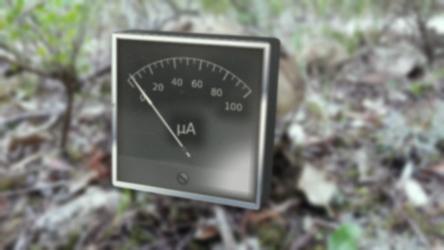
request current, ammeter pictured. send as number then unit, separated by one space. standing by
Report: 5 µA
